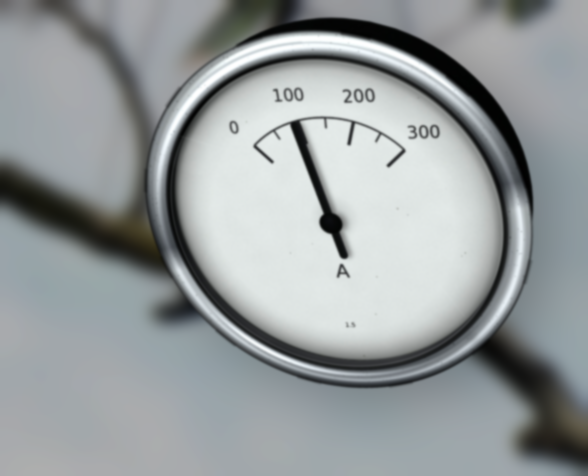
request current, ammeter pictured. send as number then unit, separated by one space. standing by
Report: 100 A
